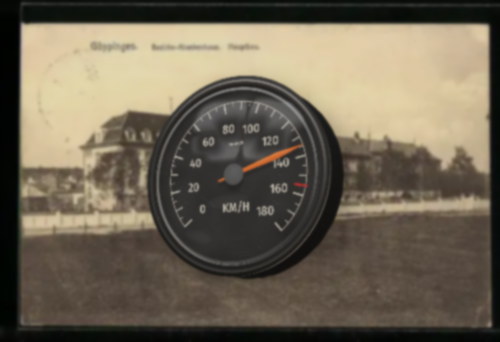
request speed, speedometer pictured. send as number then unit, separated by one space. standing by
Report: 135 km/h
